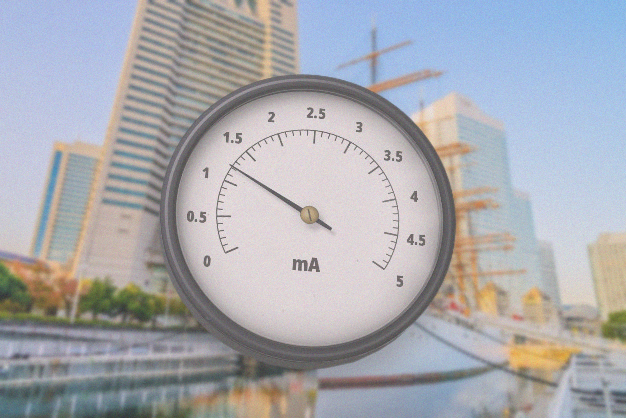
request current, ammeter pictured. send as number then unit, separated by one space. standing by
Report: 1.2 mA
